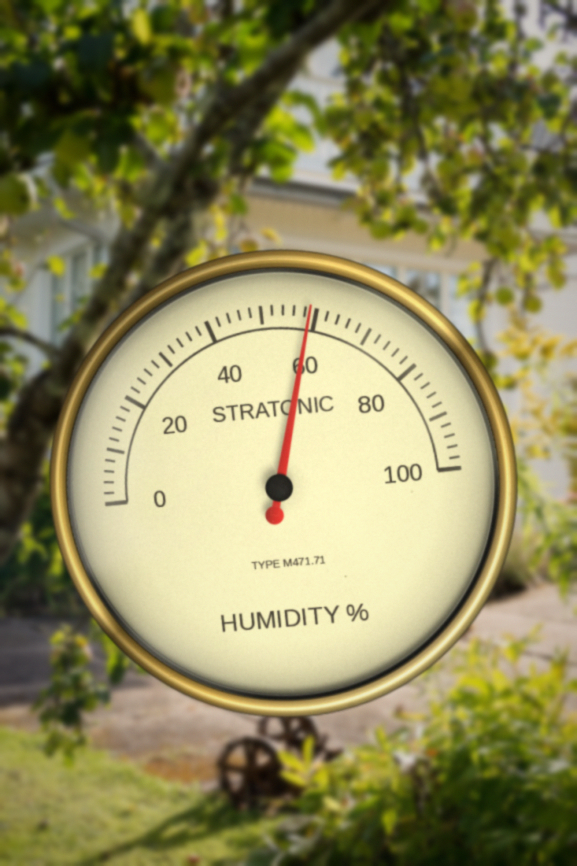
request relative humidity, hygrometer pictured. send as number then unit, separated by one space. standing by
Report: 59 %
